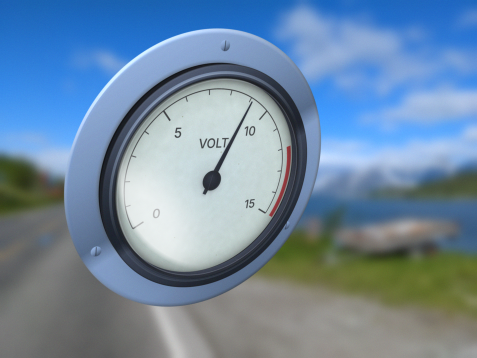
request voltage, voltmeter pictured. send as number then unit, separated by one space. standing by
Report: 9 V
